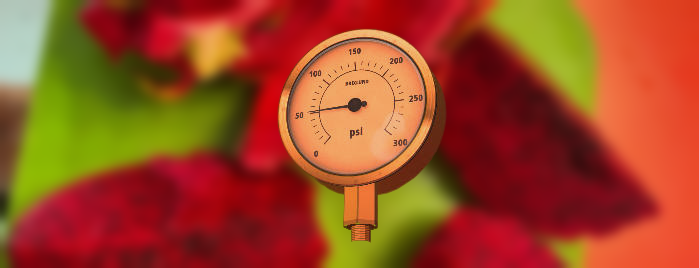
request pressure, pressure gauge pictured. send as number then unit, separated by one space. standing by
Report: 50 psi
